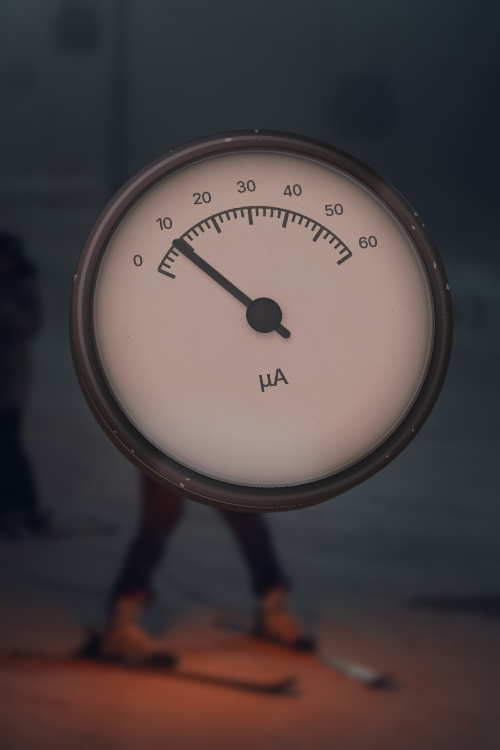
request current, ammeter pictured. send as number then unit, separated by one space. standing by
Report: 8 µA
